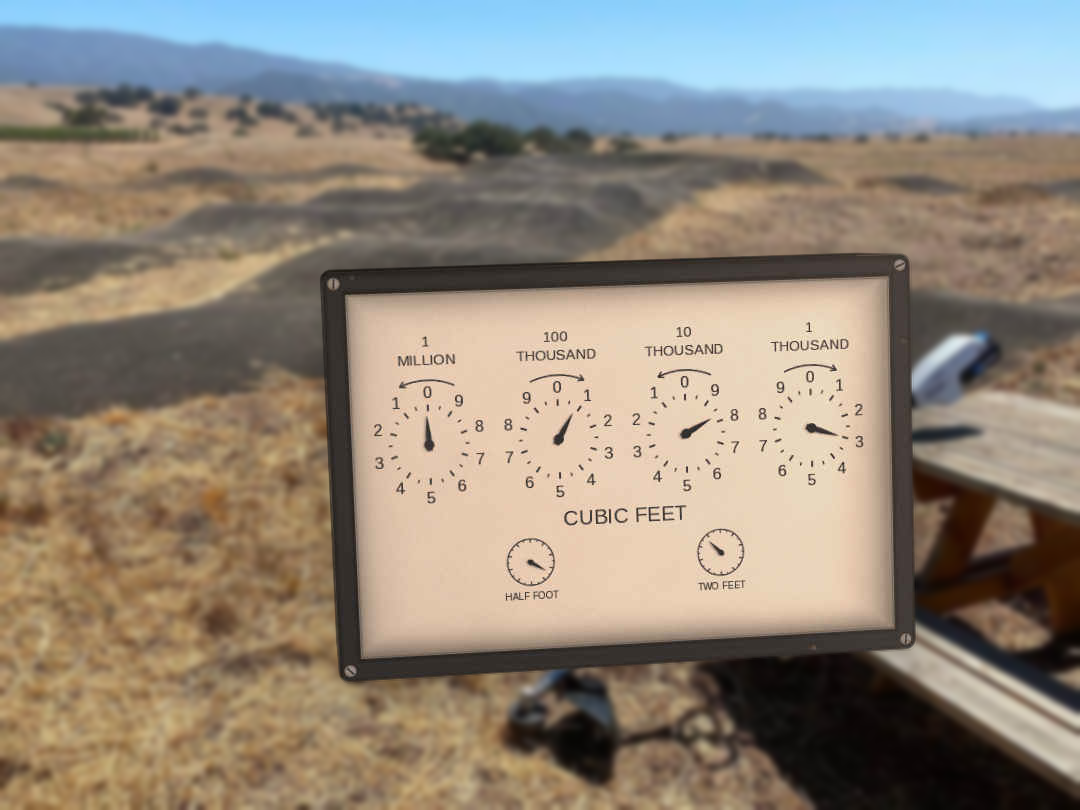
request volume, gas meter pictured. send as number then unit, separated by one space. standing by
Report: 8300 ft³
